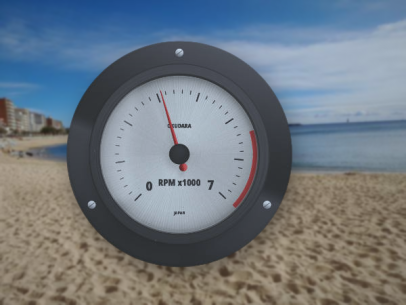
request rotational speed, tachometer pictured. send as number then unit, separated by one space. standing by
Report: 3100 rpm
